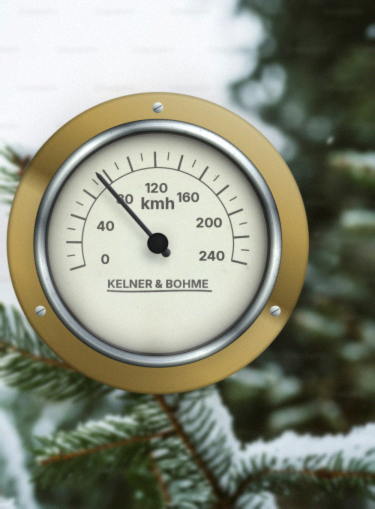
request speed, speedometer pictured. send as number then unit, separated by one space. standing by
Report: 75 km/h
